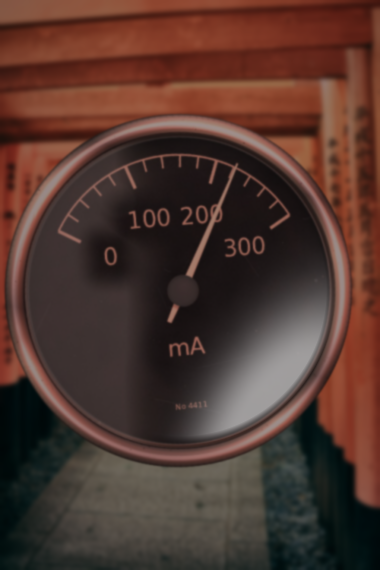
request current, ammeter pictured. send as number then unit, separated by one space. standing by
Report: 220 mA
